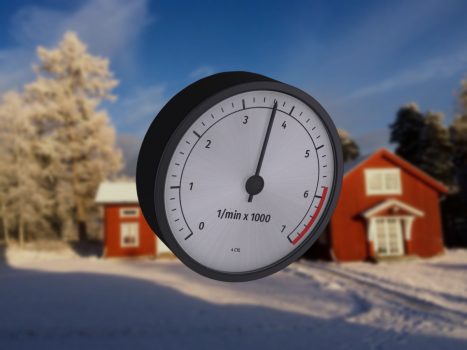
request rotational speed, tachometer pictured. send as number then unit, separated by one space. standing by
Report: 3600 rpm
